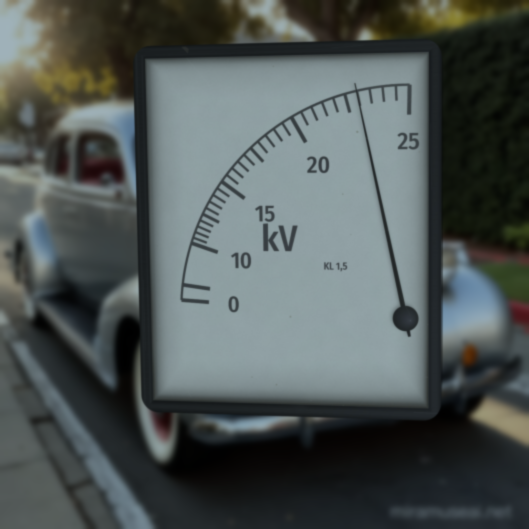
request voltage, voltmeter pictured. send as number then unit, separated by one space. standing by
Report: 23 kV
